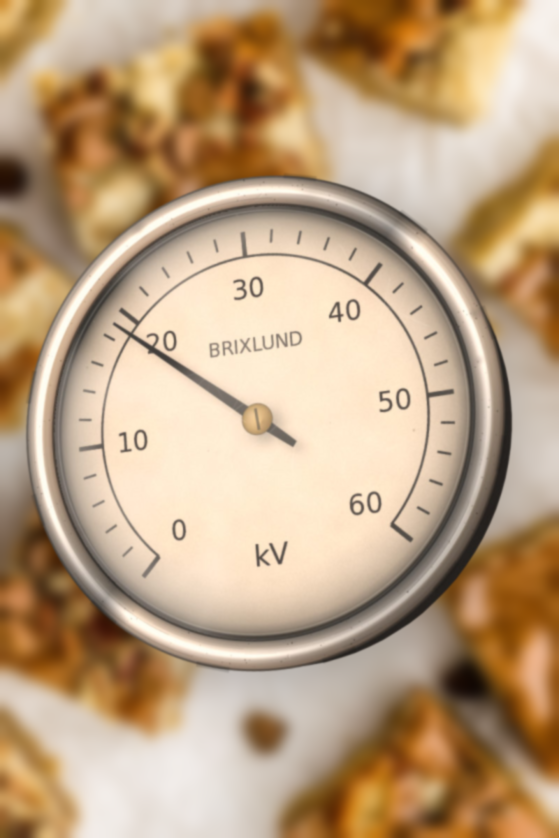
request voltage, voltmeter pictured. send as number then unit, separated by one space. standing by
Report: 19 kV
